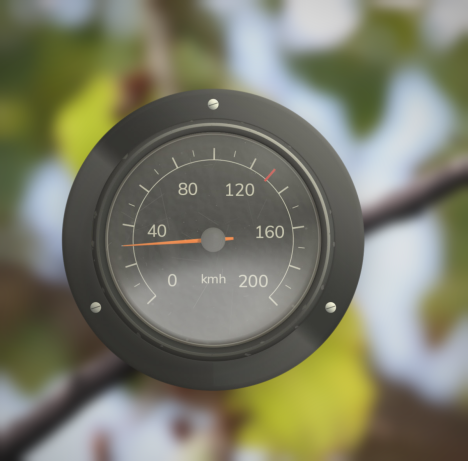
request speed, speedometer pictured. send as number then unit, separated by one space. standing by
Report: 30 km/h
